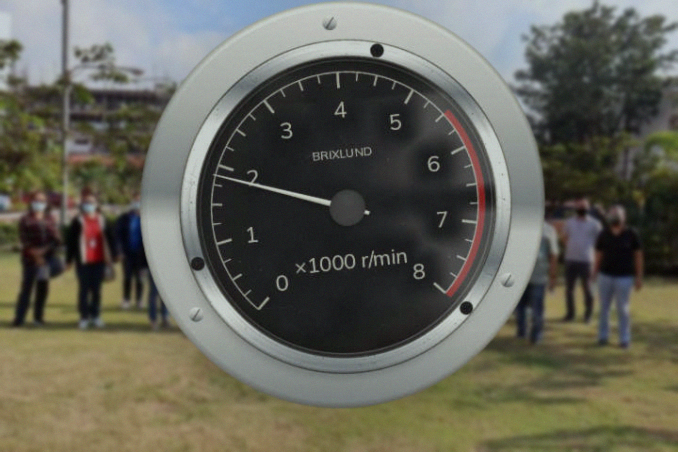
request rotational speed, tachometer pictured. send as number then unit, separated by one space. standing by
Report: 1875 rpm
